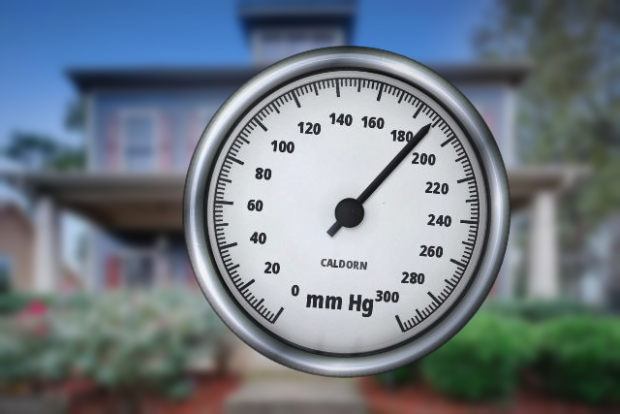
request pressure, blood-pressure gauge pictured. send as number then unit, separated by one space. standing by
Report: 188 mmHg
